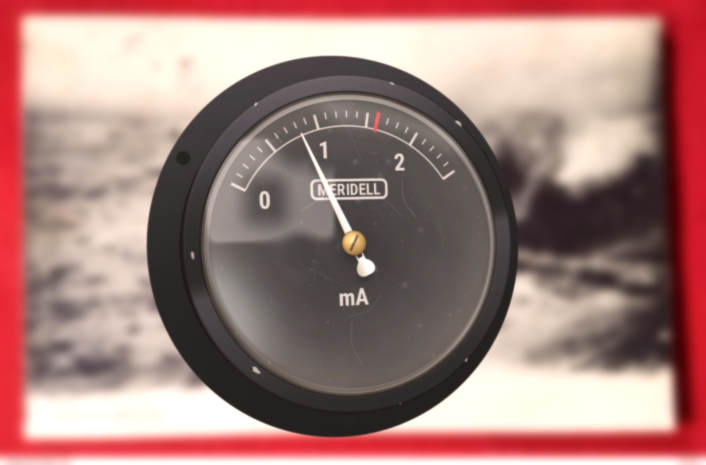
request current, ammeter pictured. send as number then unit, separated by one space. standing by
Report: 0.8 mA
